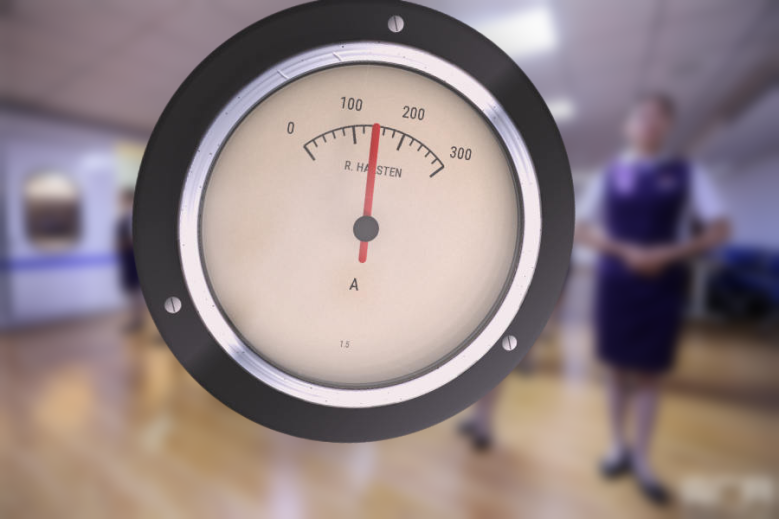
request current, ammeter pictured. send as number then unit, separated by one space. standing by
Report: 140 A
